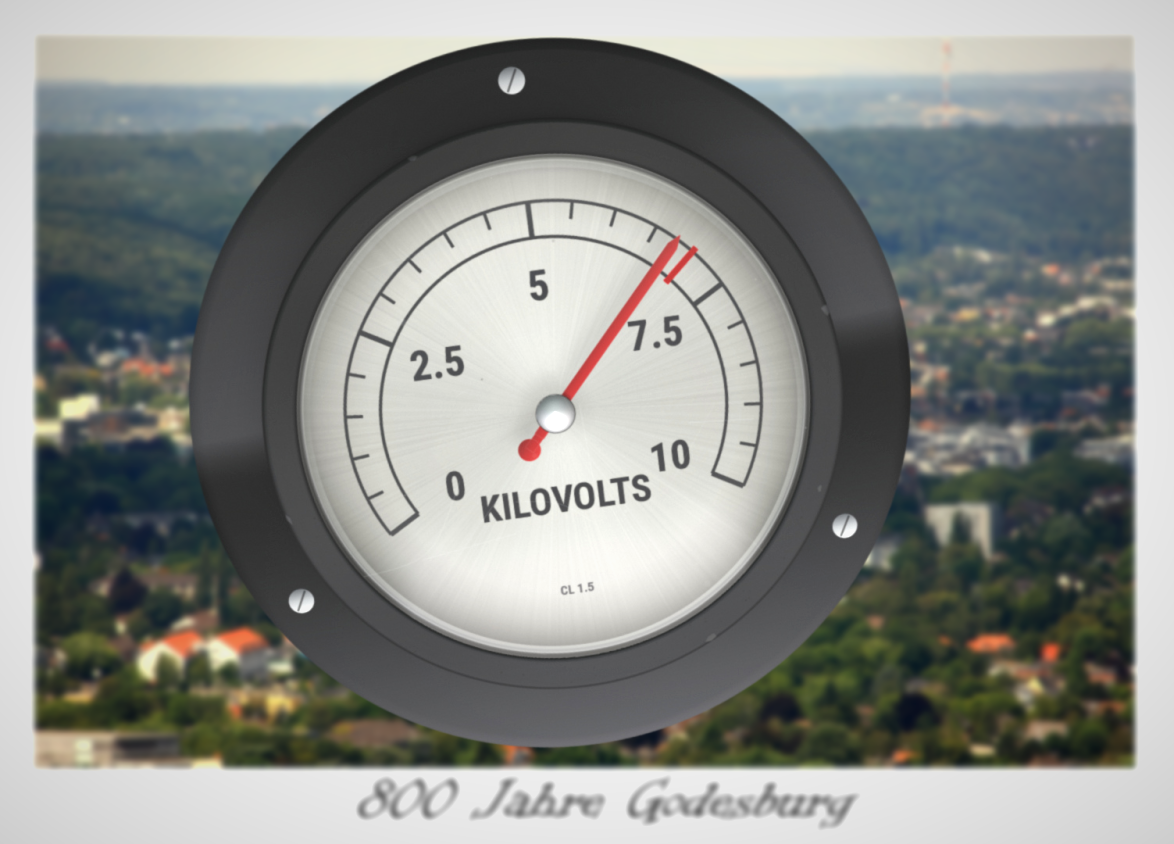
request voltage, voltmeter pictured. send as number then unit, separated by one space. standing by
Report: 6.75 kV
